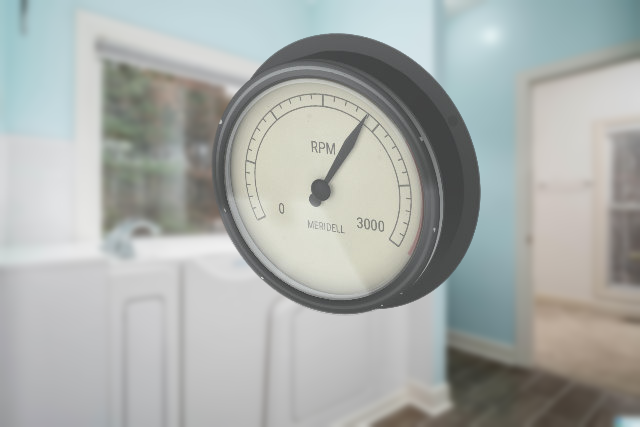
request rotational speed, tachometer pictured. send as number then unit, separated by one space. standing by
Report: 1900 rpm
